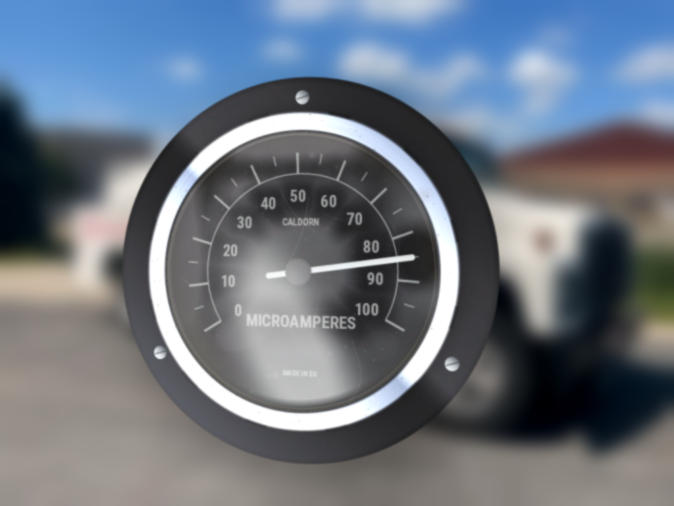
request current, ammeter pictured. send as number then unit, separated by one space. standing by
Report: 85 µA
